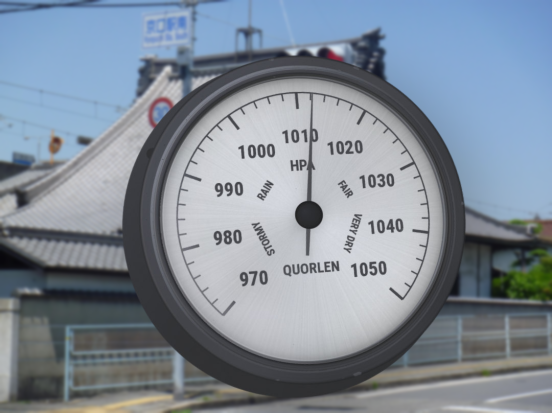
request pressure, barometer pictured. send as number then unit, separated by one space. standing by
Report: 1012 hPa
